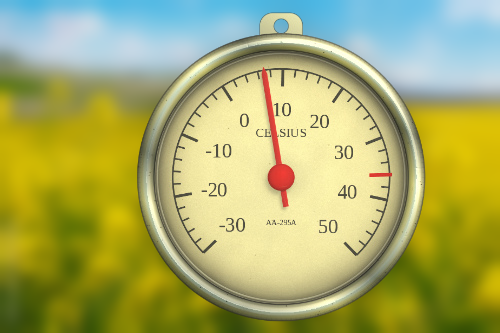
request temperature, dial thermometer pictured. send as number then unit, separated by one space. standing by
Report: 7 °C
